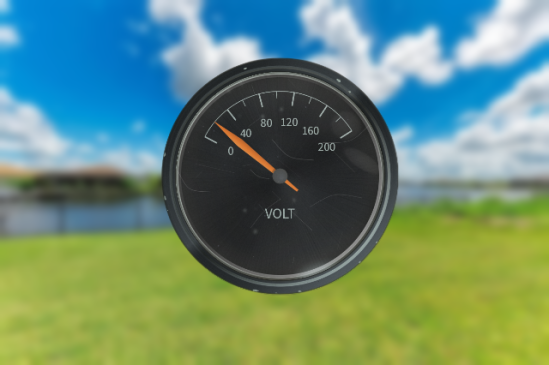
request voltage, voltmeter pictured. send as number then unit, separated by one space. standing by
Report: 20 V
